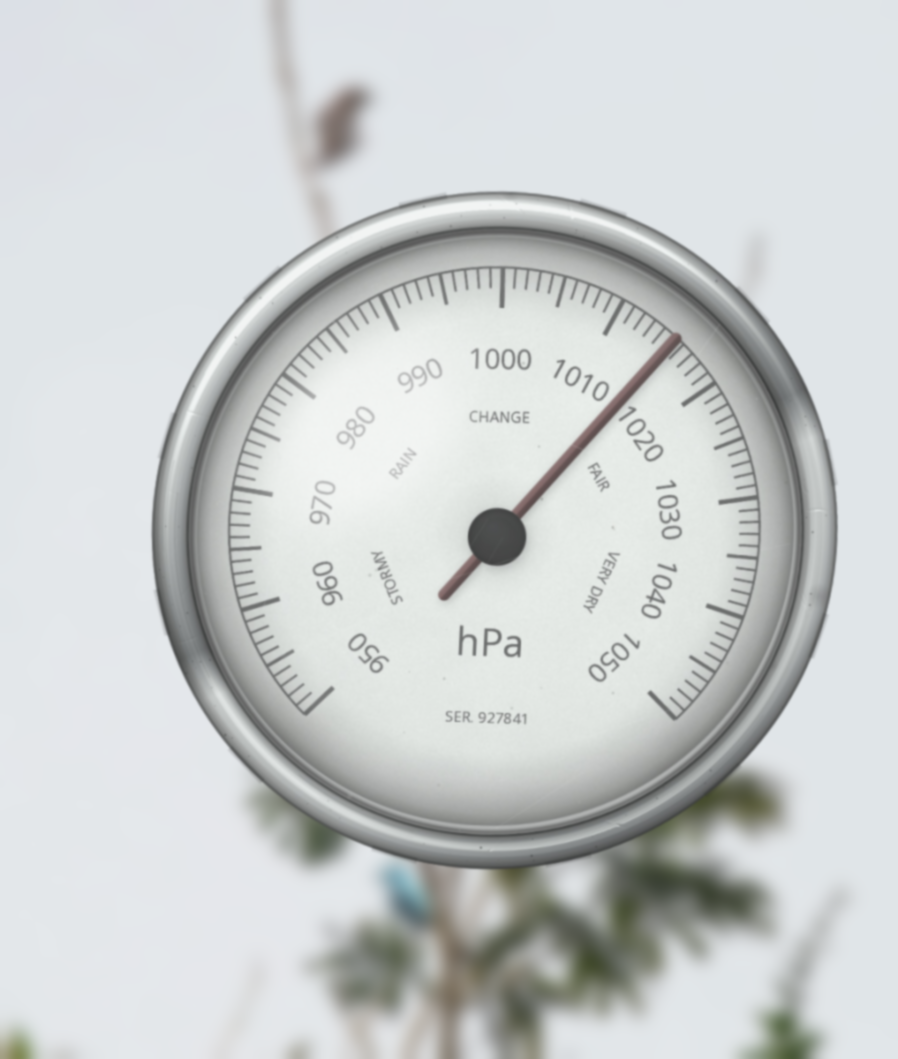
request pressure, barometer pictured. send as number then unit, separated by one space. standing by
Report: 1015 hPa
